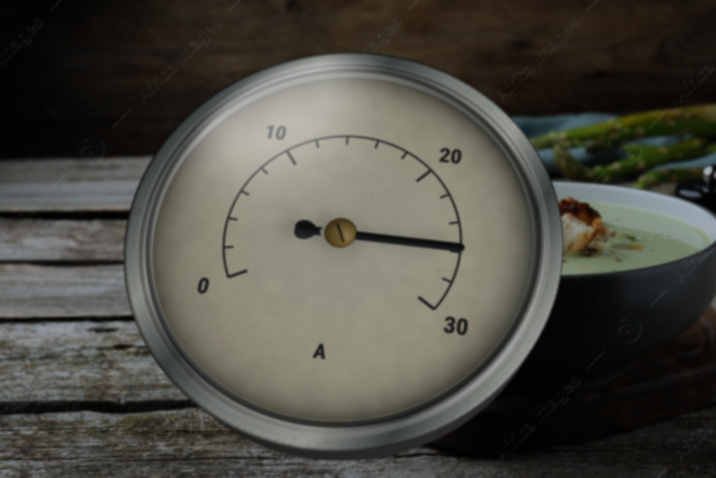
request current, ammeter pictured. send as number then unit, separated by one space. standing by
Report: 26 A
